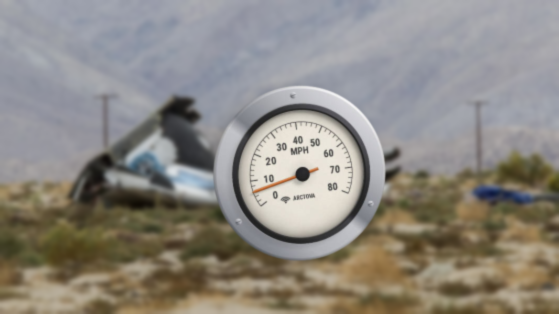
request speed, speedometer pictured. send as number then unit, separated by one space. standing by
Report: 6 mph
